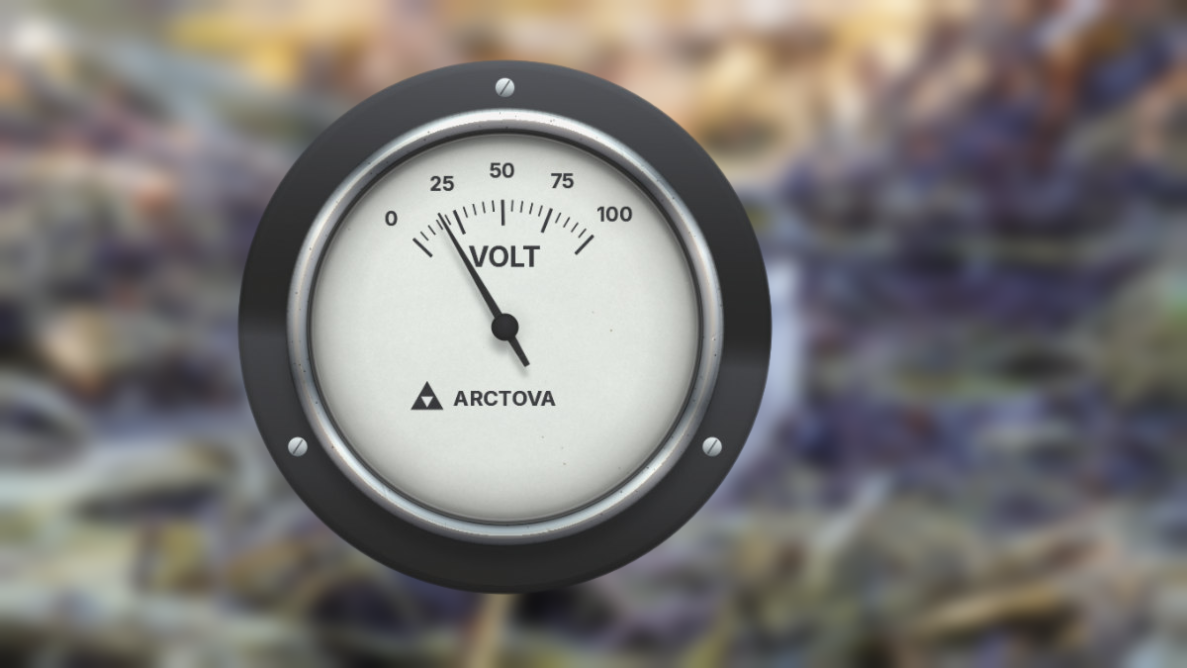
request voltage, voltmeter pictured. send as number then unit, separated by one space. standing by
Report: 17.5 V
